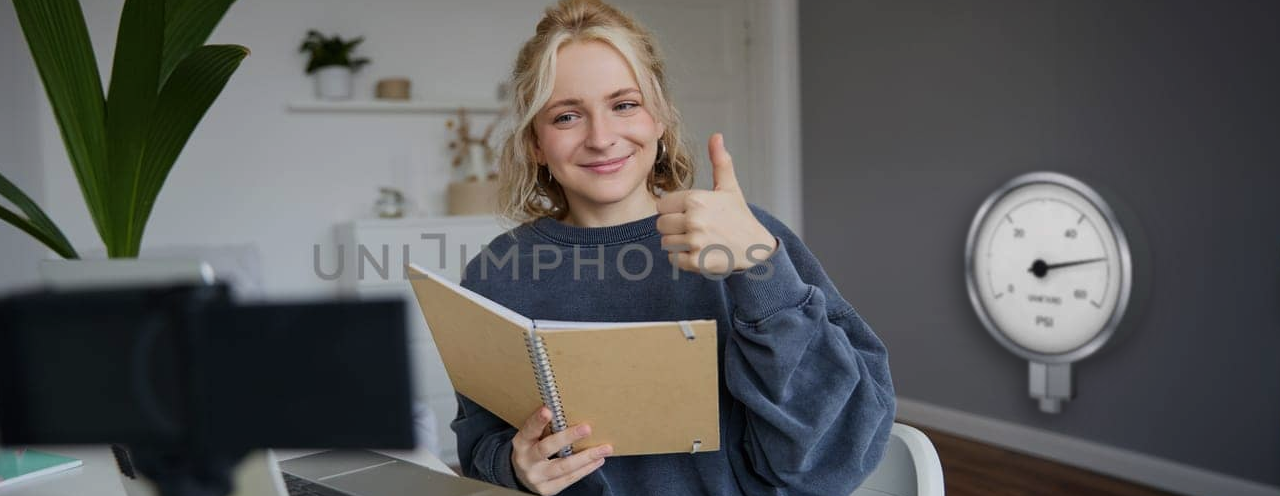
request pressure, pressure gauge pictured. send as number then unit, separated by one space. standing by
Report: 50 psi
